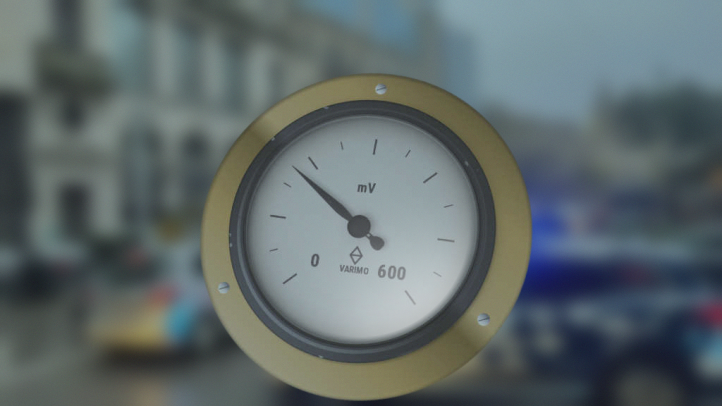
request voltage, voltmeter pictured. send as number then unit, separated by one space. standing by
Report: 175 mV
